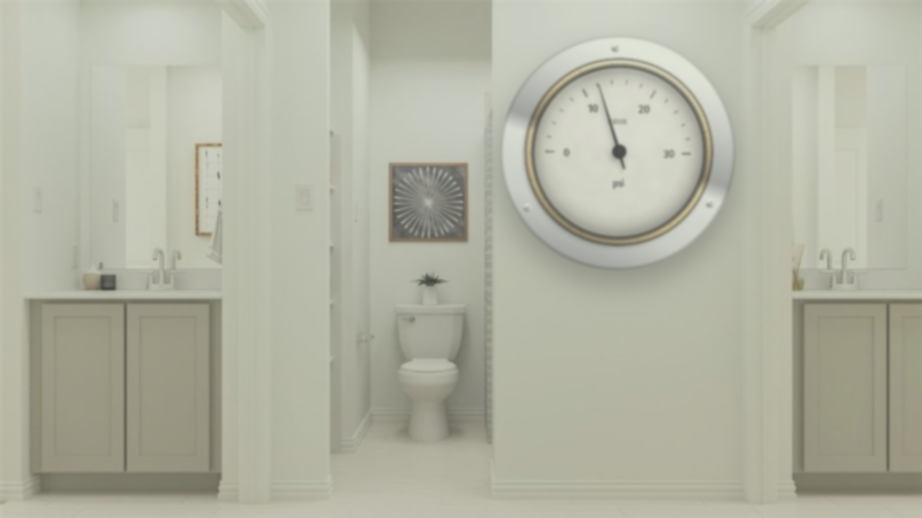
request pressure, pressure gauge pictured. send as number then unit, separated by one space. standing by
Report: 12 psi
